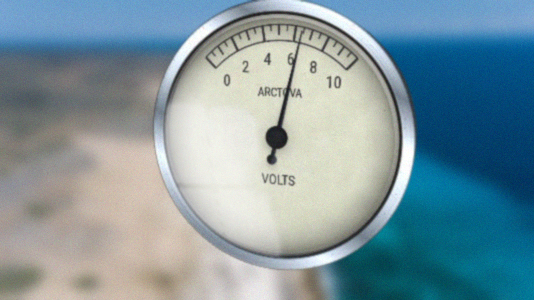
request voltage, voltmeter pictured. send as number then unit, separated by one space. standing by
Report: 6.5 V
